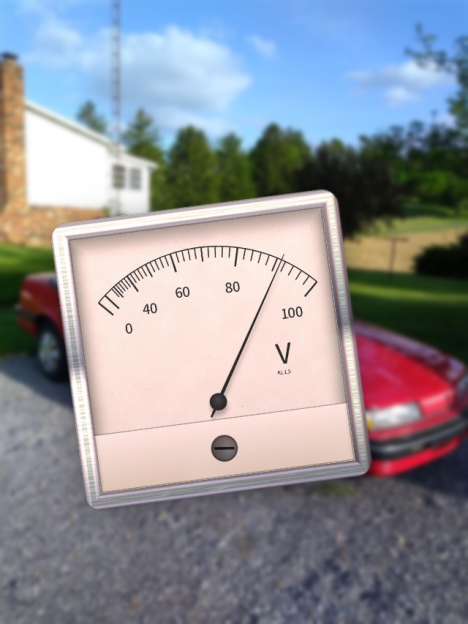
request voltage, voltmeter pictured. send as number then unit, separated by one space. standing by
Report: 91 V
